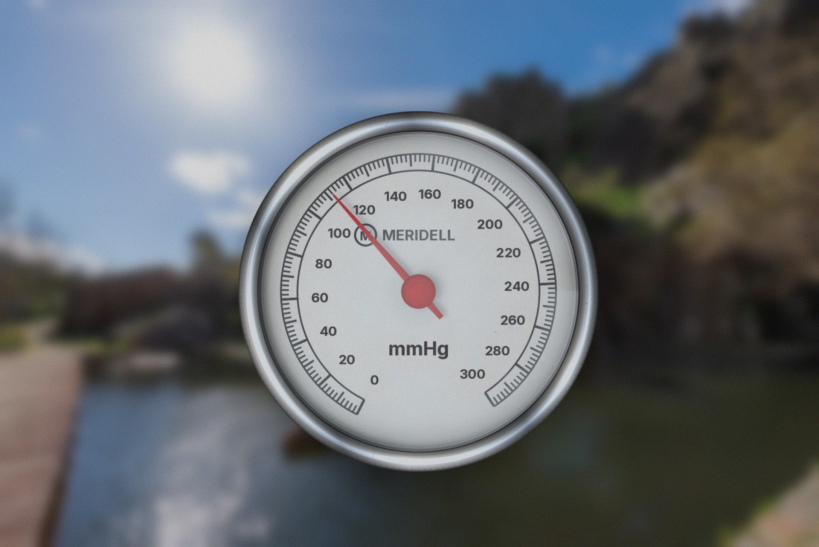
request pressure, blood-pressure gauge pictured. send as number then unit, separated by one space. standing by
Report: 112 mmHg
